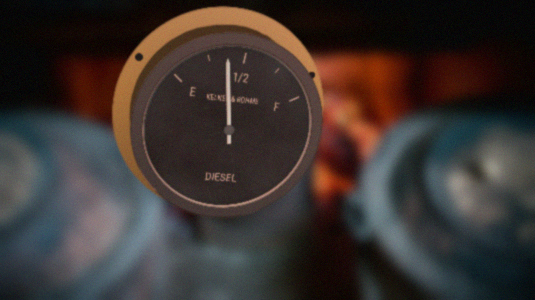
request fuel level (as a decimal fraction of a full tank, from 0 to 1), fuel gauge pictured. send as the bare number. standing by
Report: 0.375
